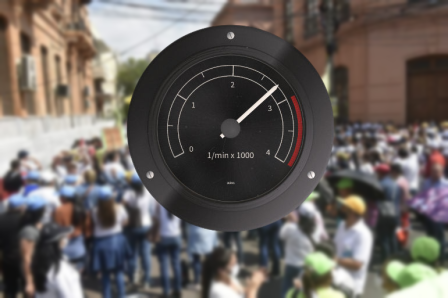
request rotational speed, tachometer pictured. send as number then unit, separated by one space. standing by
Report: 2750 rpm
